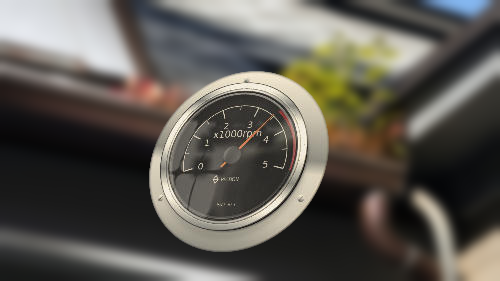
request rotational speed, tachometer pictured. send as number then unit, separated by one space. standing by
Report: 3500 rpm
